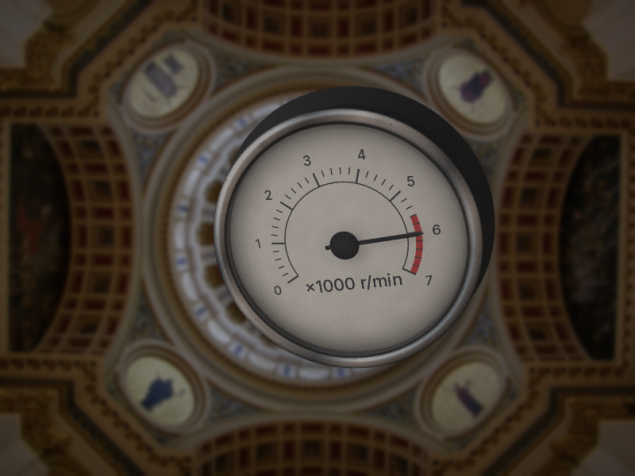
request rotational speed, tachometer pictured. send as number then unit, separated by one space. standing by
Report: 6000 rpm
